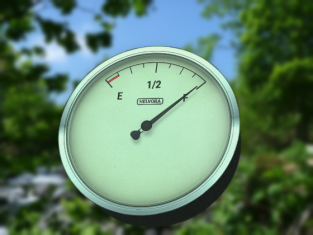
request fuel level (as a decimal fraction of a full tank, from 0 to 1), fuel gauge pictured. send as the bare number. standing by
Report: 1
